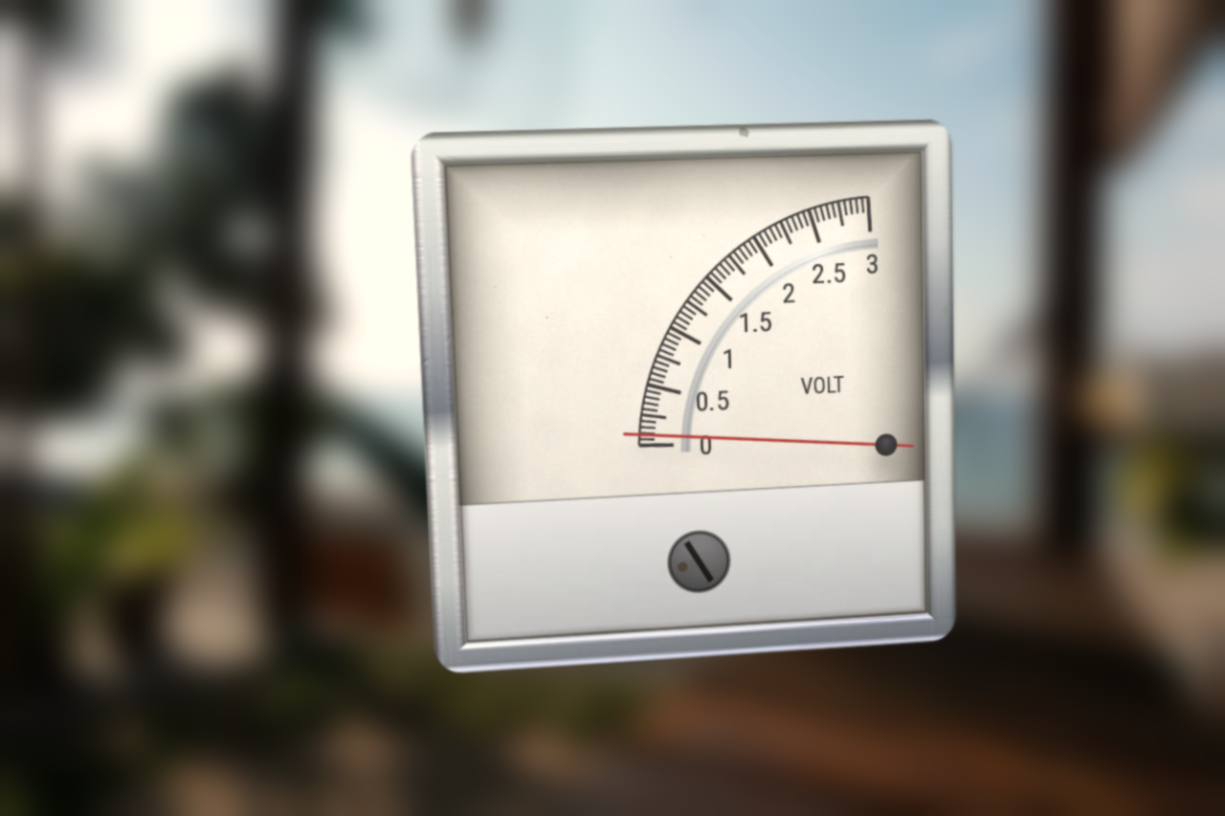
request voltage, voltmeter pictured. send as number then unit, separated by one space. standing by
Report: 0.1 V
